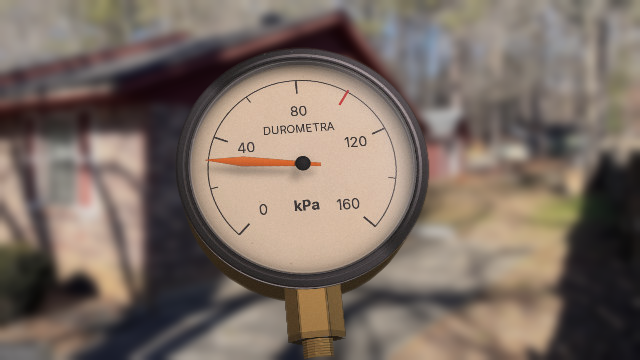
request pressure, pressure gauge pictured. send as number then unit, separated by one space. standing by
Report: 30 kPa
